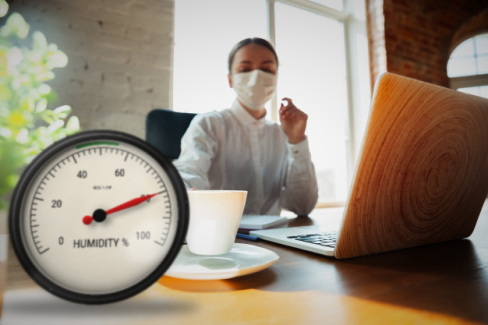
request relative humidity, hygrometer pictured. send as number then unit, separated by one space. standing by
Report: 80 %
